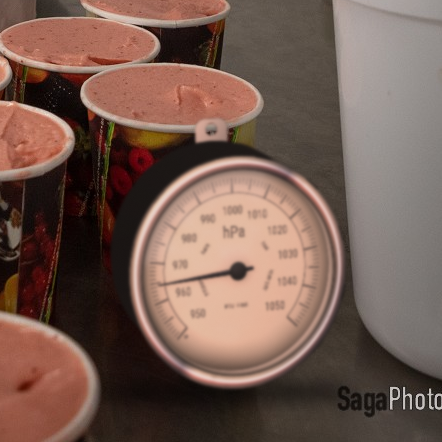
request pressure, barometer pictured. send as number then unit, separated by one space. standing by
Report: 965 hPa
